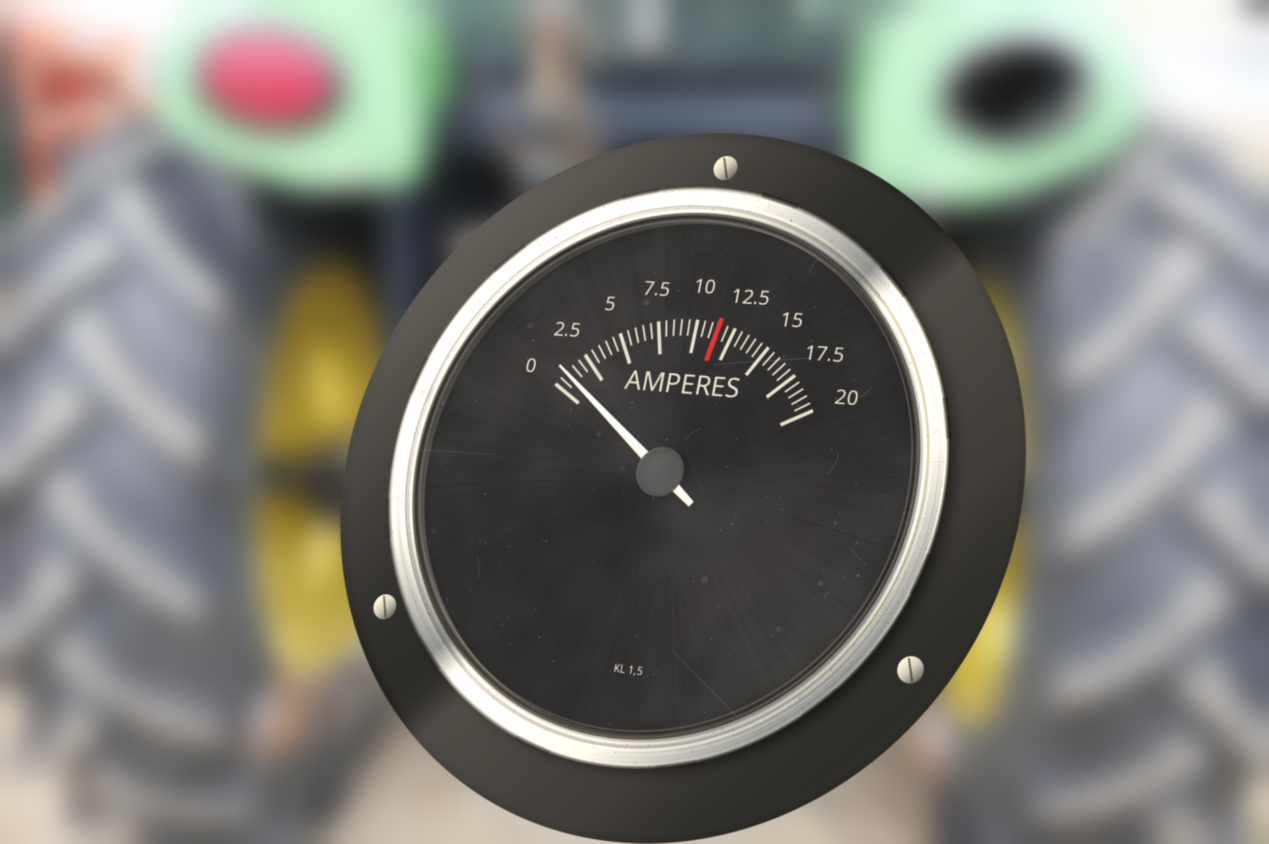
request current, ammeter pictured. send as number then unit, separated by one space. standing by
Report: 1 A
